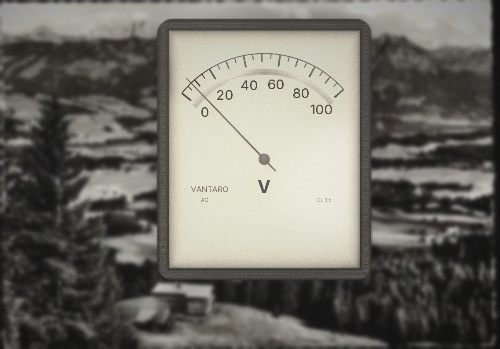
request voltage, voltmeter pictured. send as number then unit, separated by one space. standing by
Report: 7.5 V
